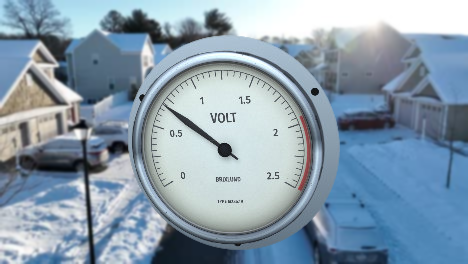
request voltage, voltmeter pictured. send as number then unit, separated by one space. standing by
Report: 0.7 V
